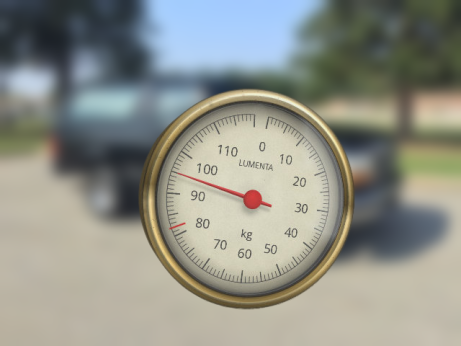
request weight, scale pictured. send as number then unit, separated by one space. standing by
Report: 95 kg
